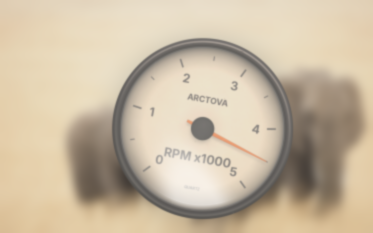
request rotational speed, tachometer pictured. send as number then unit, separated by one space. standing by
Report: 4500 rpm
